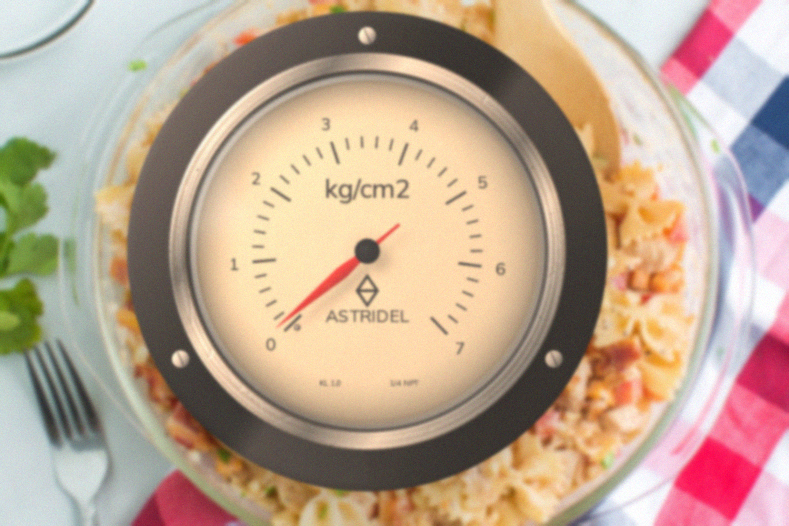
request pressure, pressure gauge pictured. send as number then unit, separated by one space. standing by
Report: 0.1 kg/cm²
